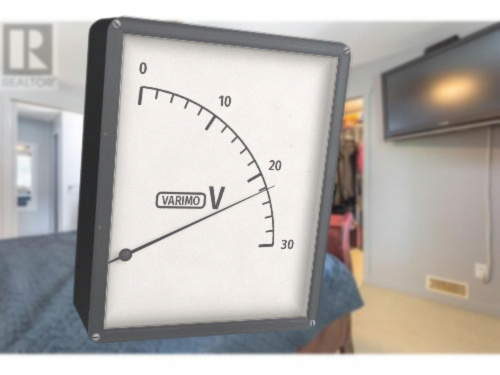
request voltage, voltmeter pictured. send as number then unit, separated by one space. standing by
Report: 22 V
